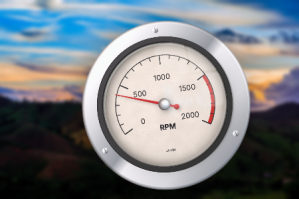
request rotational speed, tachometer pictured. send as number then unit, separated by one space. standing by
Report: 400 rpm
